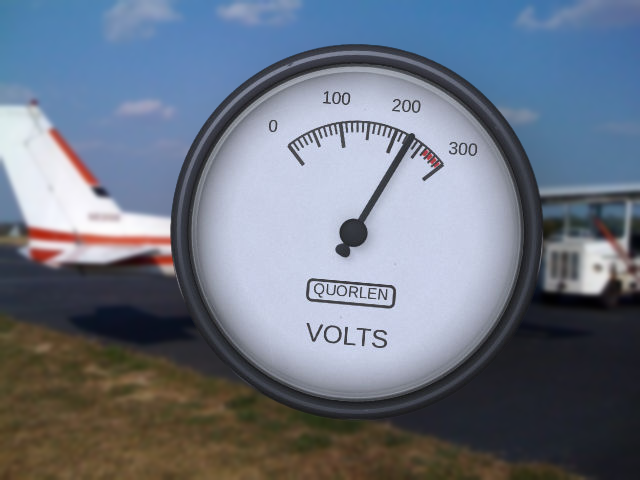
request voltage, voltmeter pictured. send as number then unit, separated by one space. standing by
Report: 230 V
